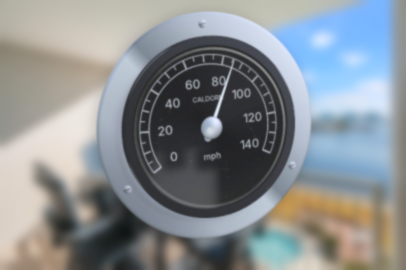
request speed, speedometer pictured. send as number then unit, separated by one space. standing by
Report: 85 mph
